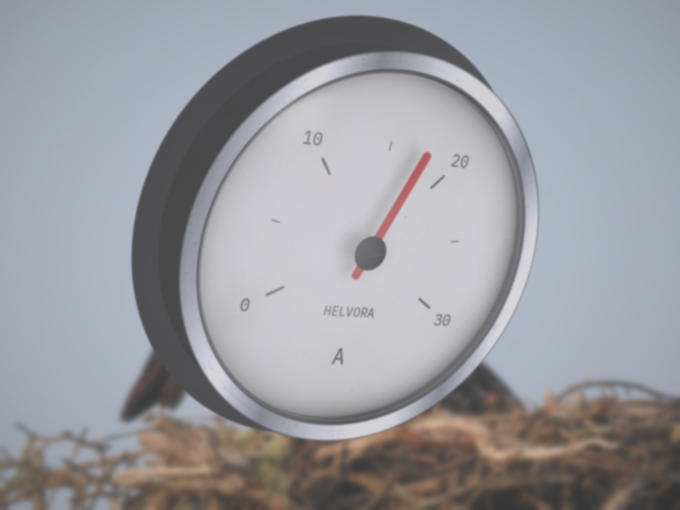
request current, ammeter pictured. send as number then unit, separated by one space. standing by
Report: 17.5 A
